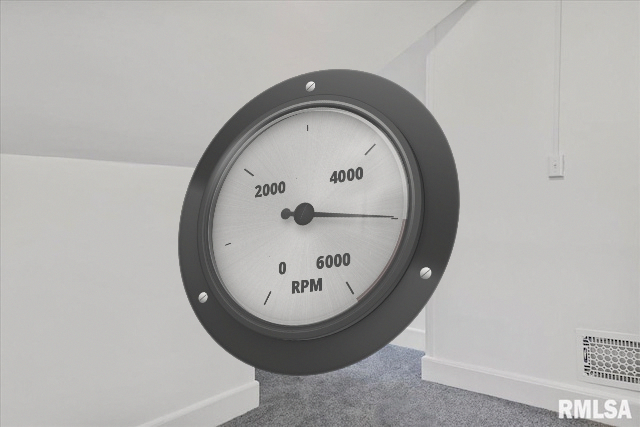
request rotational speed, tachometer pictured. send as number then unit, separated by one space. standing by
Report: 5000 rpm
